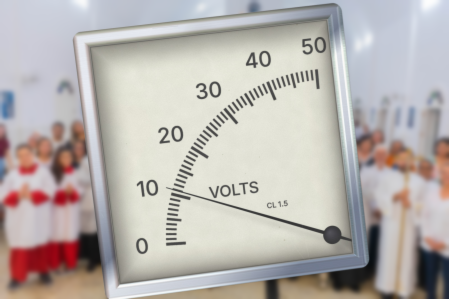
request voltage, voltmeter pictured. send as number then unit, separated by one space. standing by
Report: 11 V
